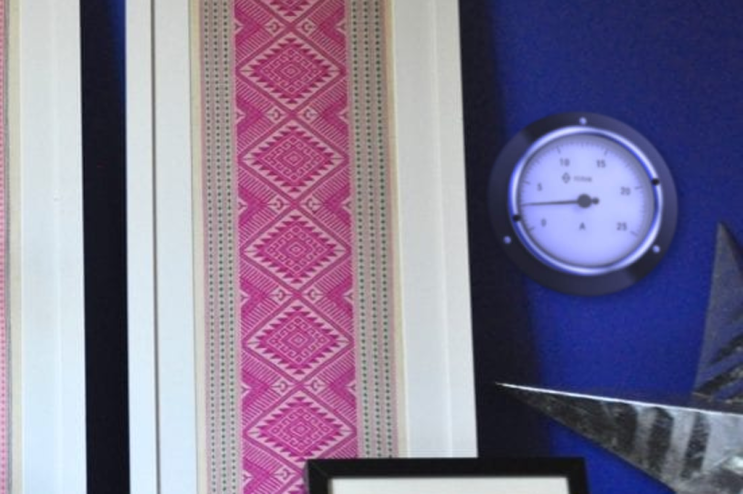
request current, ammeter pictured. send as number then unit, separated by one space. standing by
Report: 2.5 A
